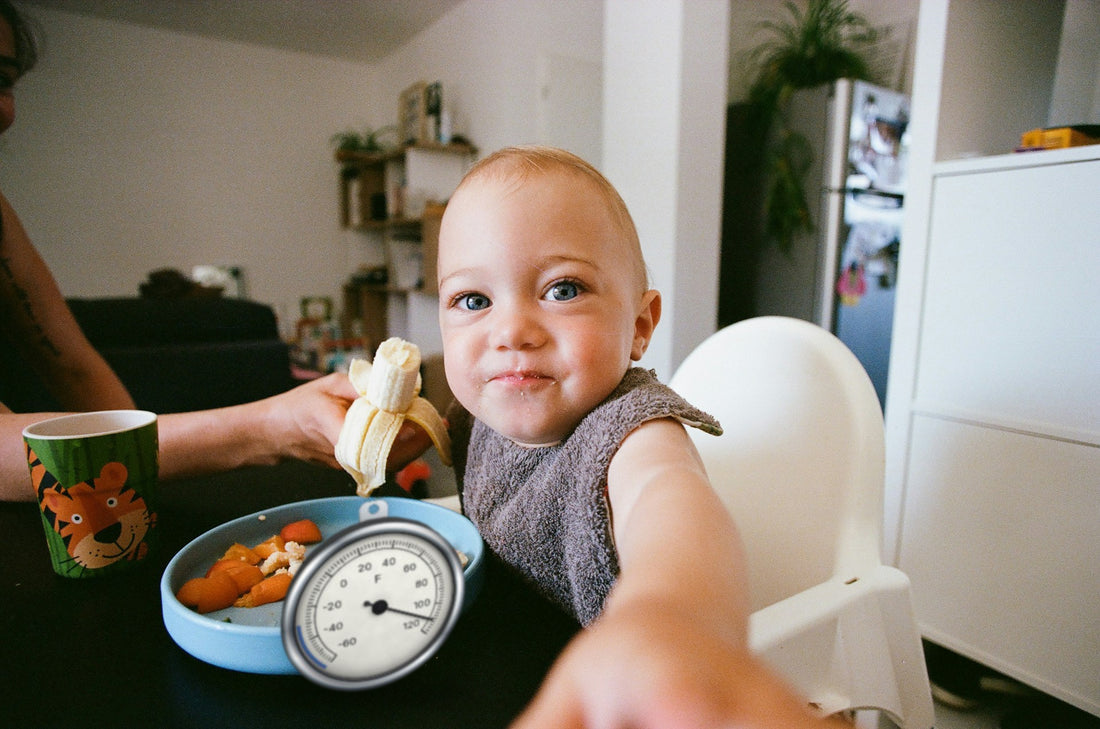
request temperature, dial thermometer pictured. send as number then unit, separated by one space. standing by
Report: 110 °F
